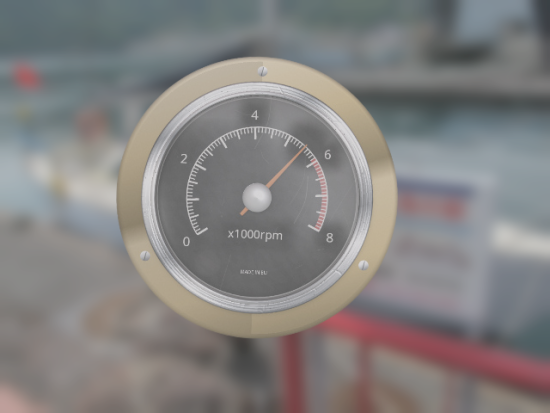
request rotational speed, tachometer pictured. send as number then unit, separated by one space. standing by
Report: 5500 rpm
